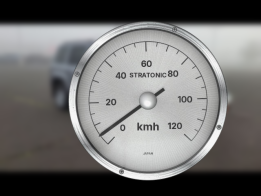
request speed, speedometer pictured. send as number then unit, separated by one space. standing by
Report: 5 km/h
